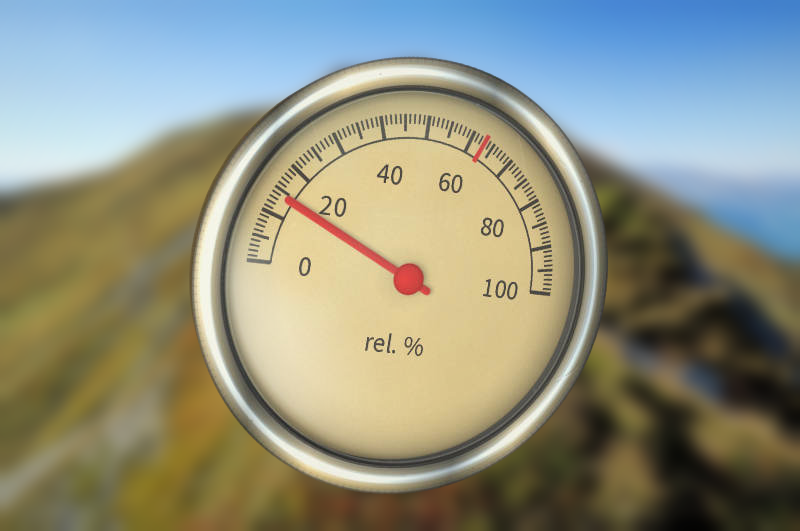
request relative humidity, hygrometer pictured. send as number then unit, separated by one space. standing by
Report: 14 %
